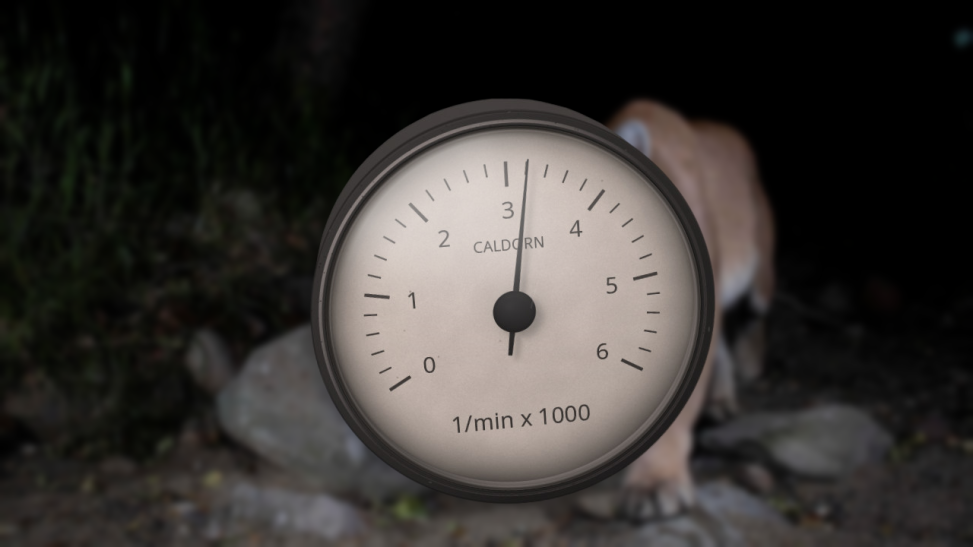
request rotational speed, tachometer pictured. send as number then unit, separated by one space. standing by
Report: 3200 rpm
